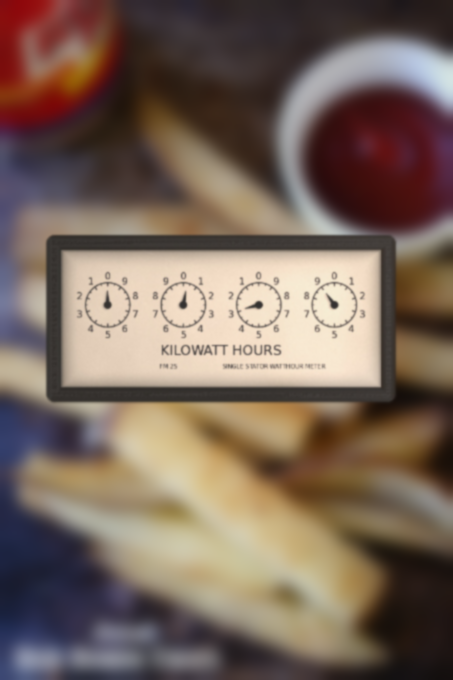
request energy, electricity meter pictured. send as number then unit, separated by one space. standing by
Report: 29 kWh
